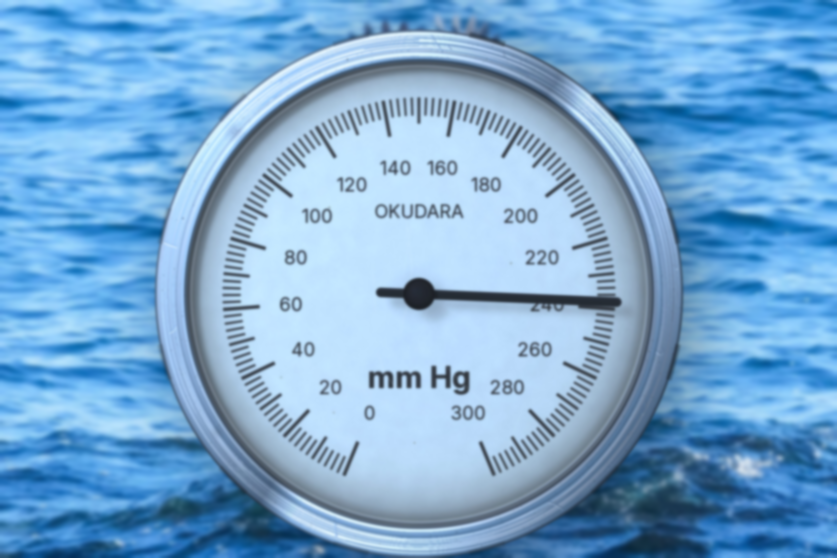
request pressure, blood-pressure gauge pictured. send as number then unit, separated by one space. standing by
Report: 238 mmHg
